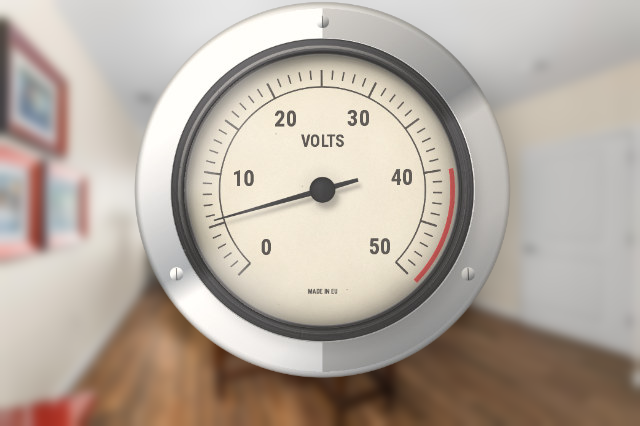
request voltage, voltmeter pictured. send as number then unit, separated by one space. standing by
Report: 5.5 V
